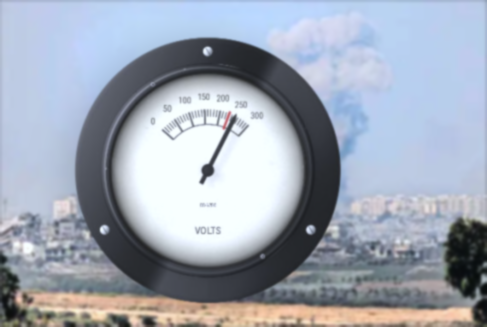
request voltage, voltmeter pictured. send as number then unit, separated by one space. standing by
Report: 250 V
